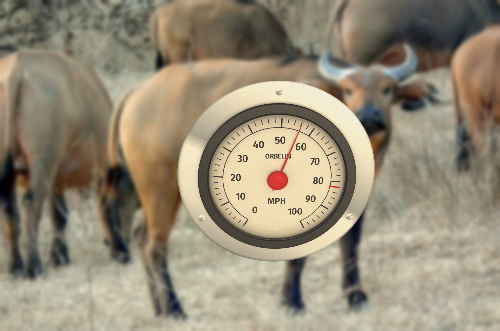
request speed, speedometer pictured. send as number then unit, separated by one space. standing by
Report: 56 mph
